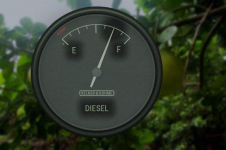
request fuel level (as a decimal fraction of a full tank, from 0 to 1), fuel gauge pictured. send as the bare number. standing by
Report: 0.75
